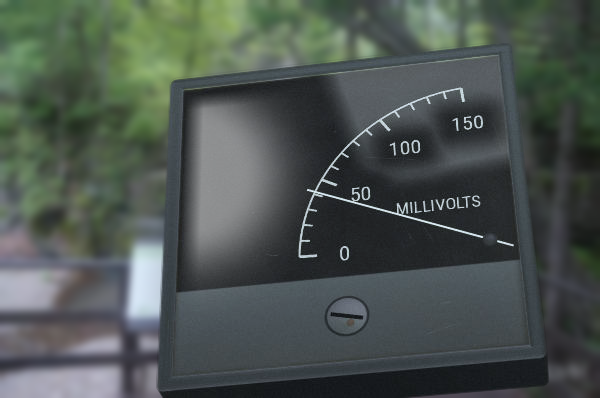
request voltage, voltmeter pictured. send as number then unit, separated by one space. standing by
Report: 40 mV
